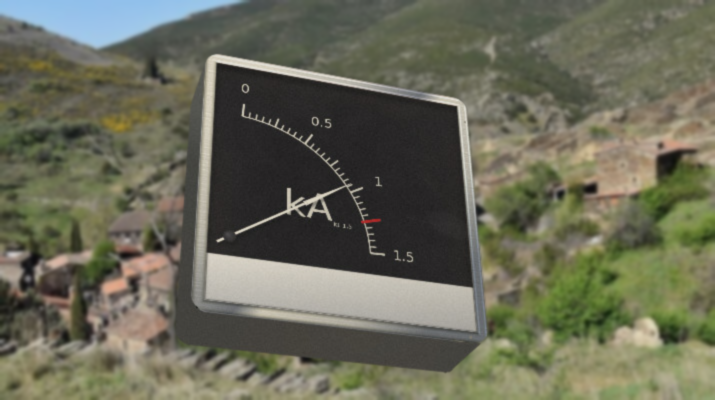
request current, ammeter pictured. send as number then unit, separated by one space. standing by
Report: 0.95 kA
